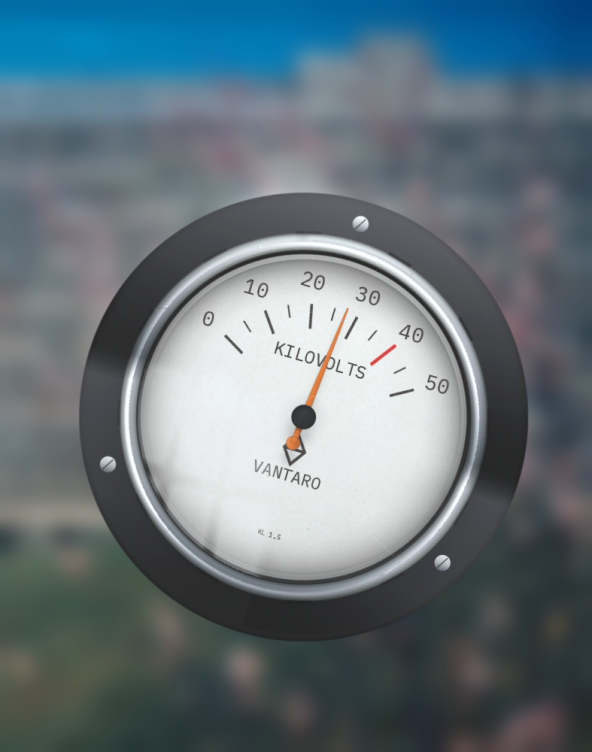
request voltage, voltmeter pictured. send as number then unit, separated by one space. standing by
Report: 27.5 kV
